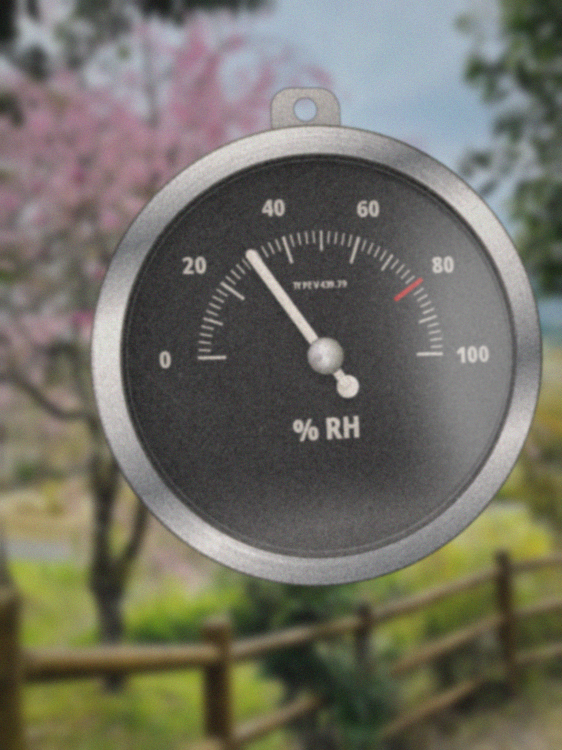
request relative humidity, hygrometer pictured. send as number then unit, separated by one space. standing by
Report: 30 %
